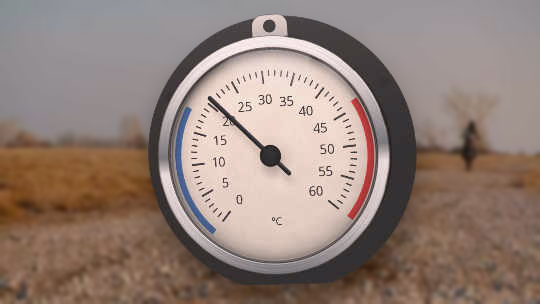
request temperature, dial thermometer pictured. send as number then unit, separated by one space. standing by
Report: 21 °C
